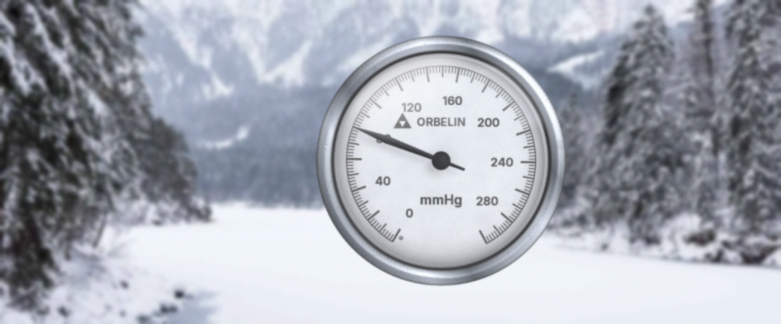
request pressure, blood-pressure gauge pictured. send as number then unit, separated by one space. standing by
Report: 80 mmHg
